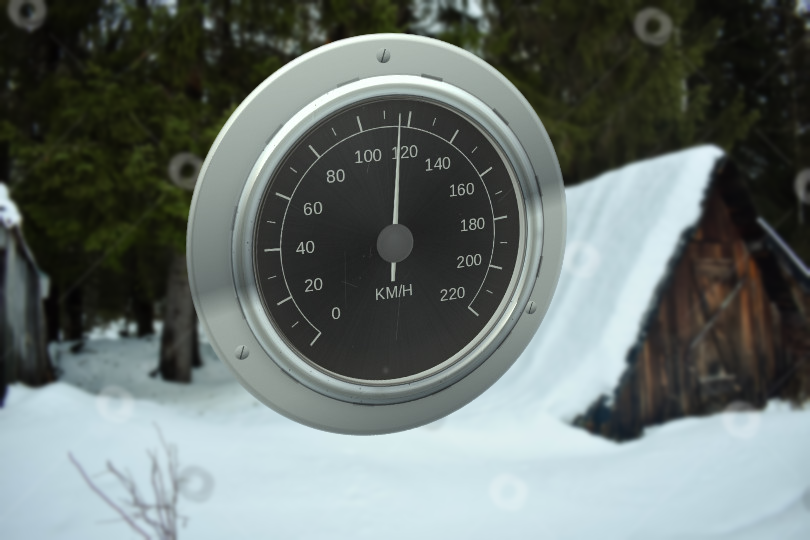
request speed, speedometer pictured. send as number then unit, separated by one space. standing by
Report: 115 km/h
